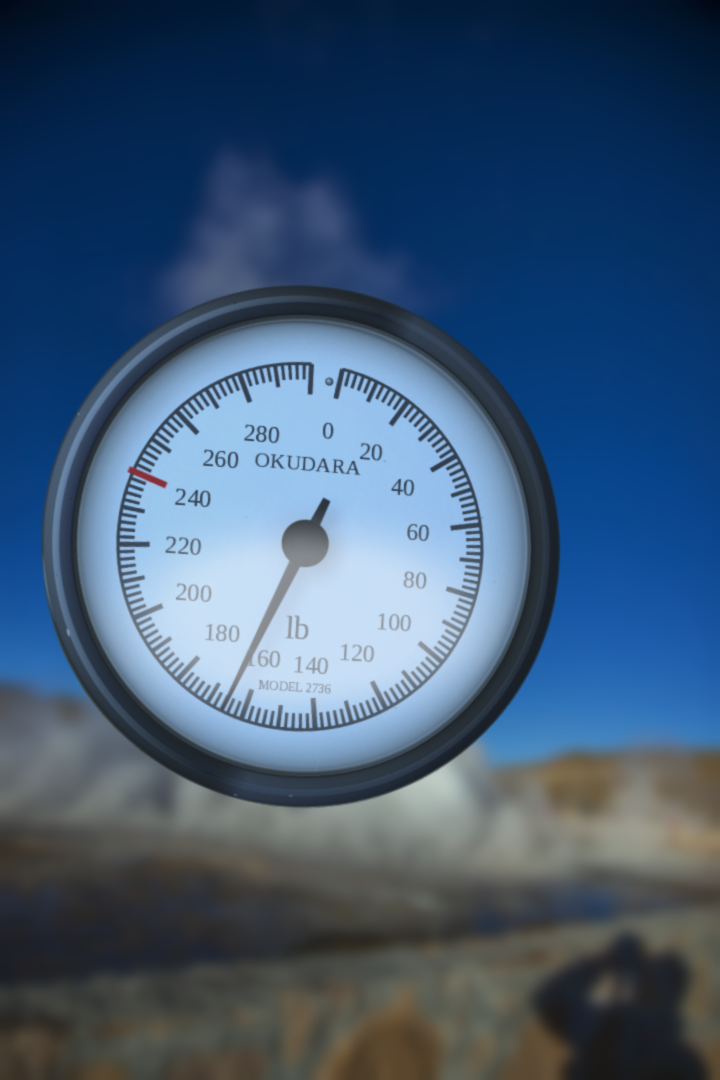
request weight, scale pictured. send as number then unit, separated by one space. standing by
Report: 166 lb
